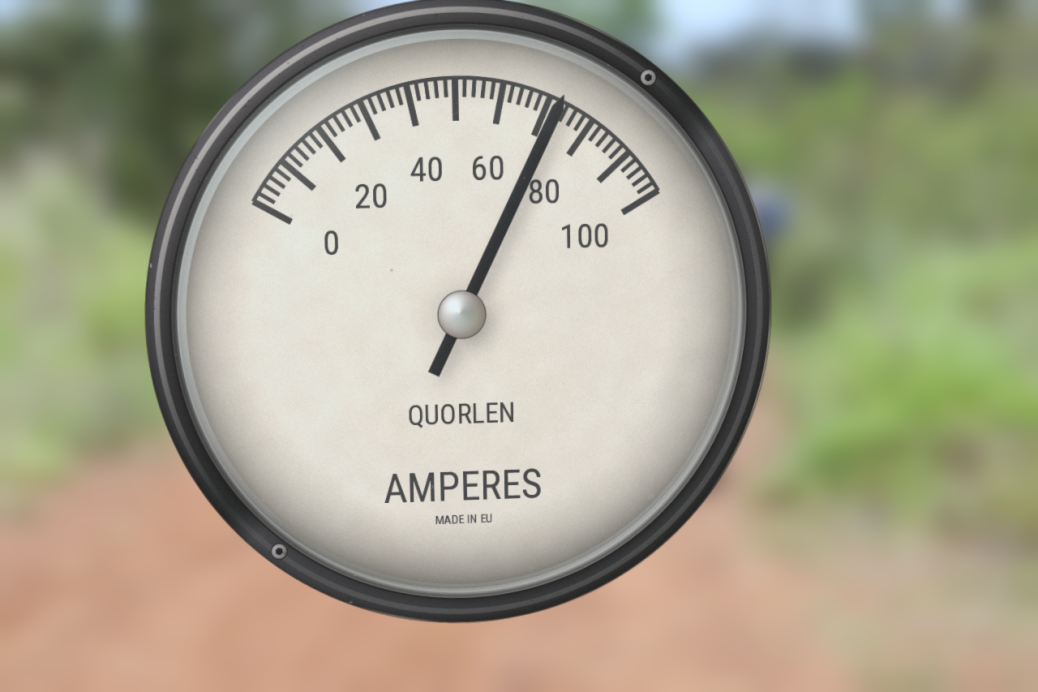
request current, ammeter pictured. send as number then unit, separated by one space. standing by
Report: 72 A
